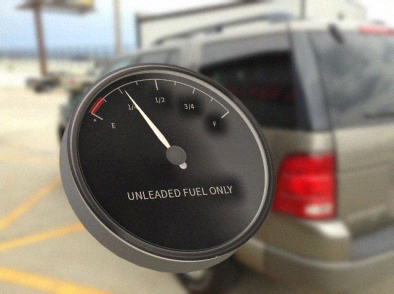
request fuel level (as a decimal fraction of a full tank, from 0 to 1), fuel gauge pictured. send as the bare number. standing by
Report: 0.25
